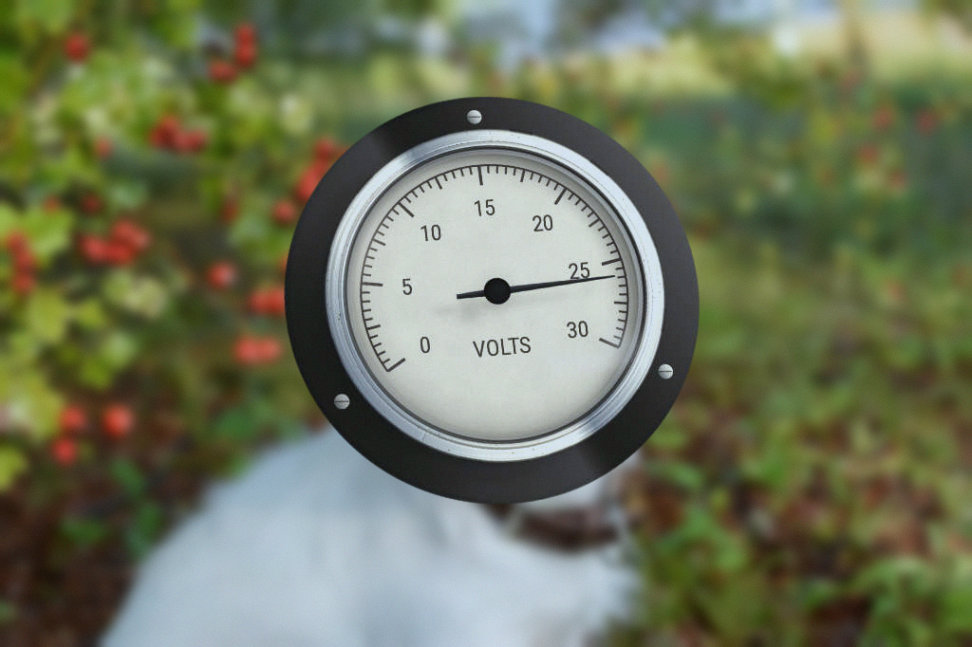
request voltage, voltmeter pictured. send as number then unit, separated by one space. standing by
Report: 26 V
